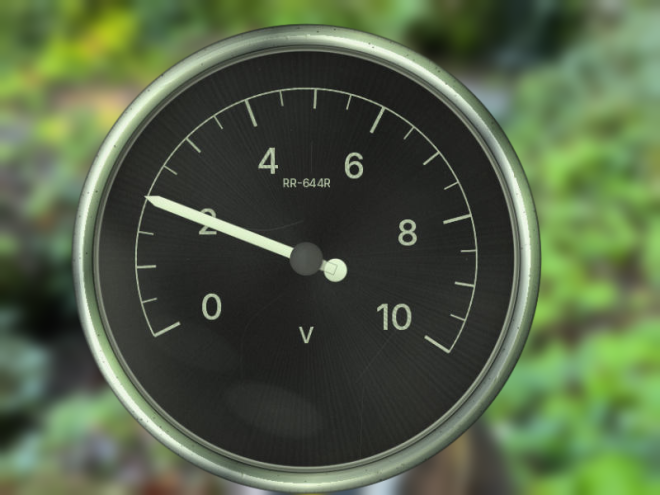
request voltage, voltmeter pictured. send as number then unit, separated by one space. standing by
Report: 2 V
